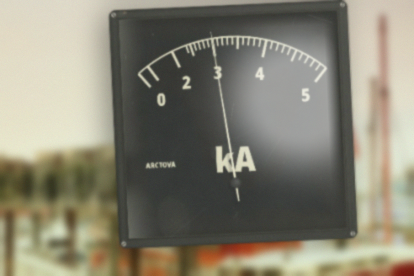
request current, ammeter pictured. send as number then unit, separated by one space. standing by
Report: 3 kA
